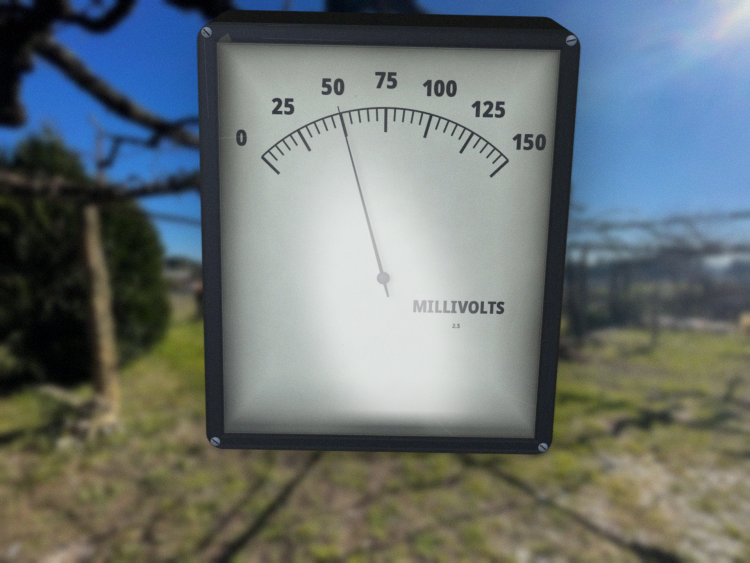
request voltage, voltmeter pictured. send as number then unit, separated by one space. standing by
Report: 50 mV
